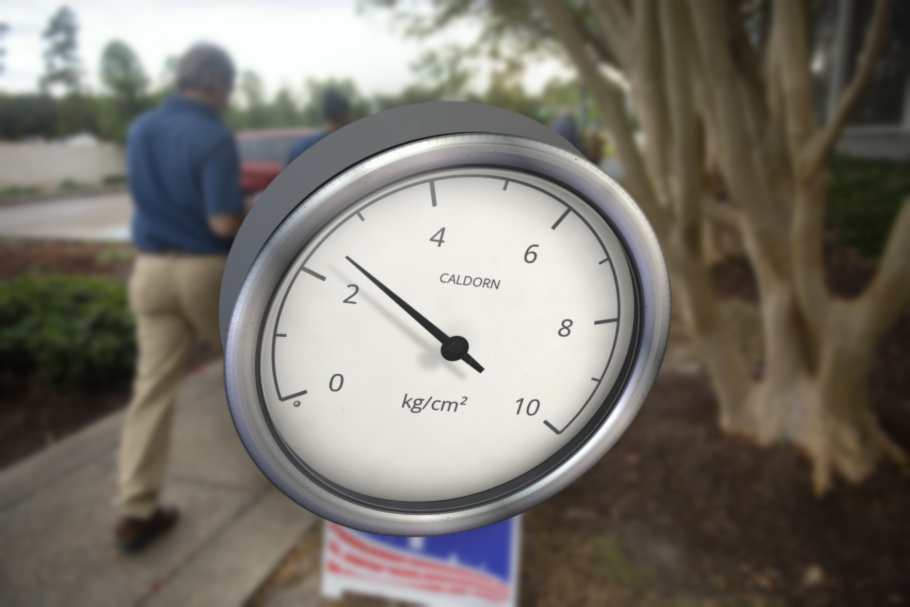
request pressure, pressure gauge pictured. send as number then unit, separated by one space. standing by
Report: 2.5 kg/cm²
